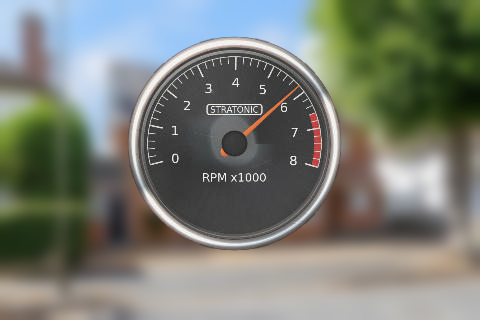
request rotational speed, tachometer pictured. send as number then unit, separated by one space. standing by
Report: 5800 rpm
